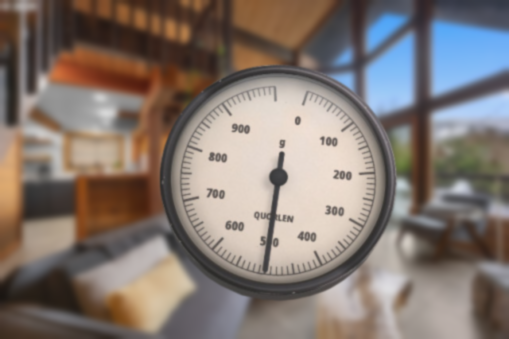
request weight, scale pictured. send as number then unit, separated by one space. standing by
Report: 500 g
